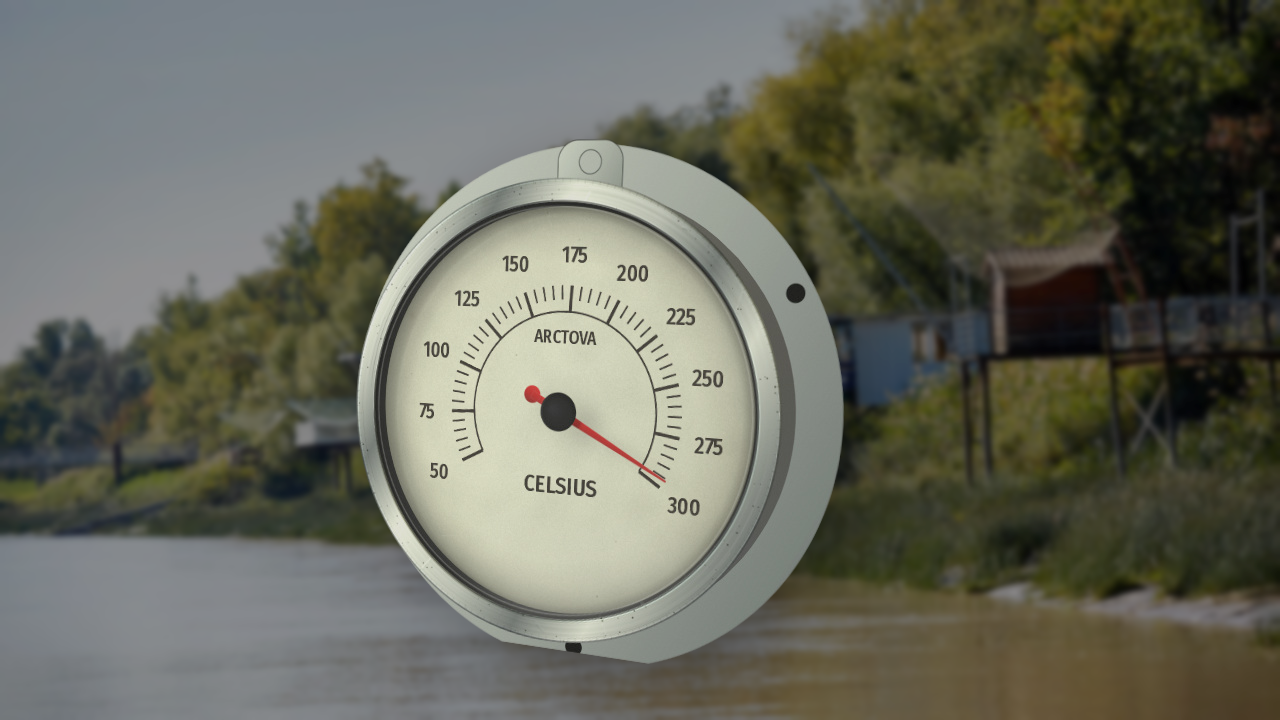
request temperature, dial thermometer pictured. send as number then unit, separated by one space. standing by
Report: 295 °C
